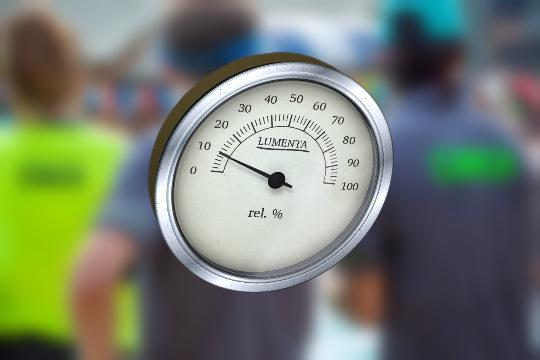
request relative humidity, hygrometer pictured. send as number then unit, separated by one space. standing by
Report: 10 %
